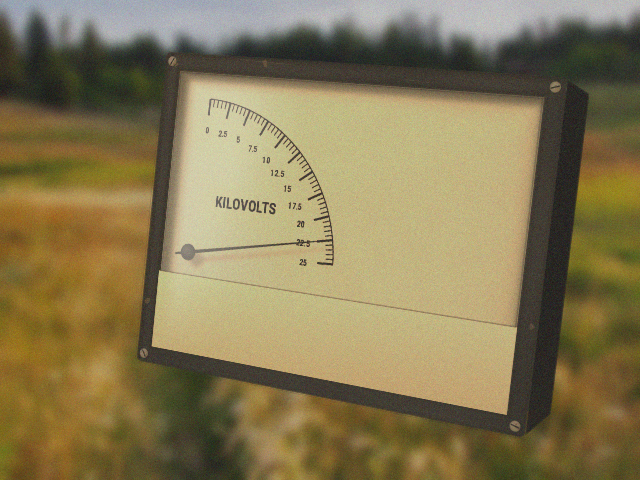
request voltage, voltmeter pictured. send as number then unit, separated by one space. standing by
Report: 22.5 kV
